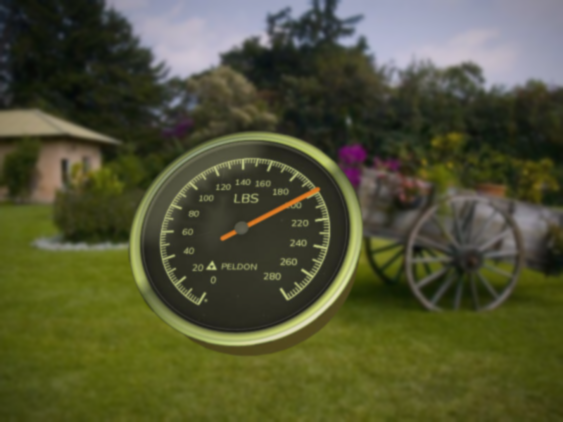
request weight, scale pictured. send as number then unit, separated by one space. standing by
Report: 200 lb
